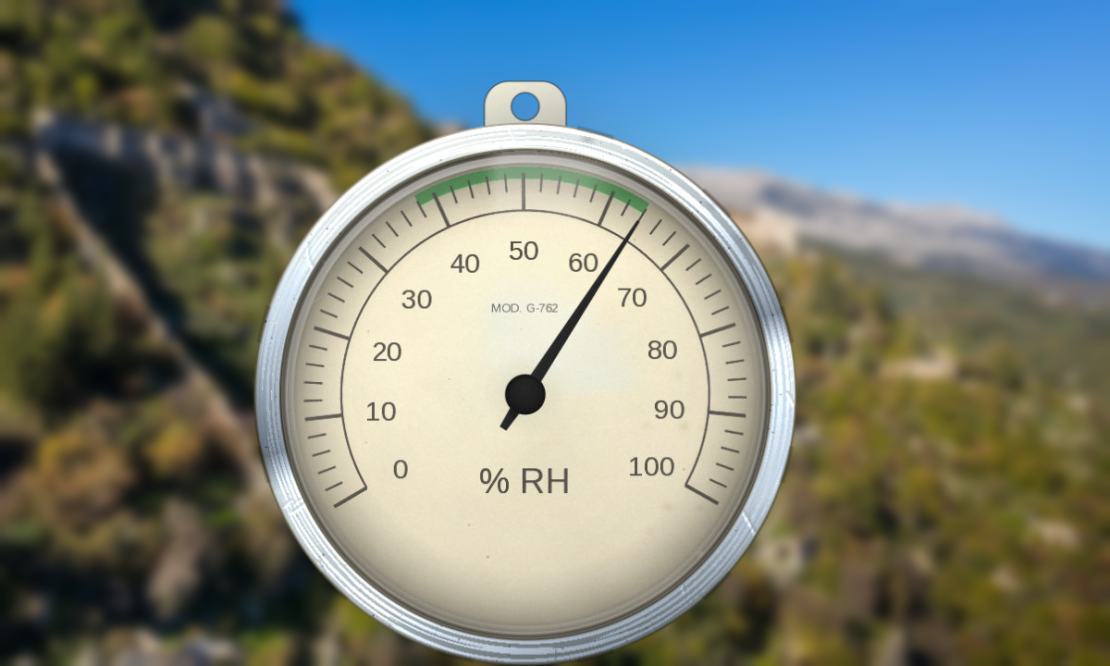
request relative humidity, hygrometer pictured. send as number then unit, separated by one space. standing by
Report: 64 %
